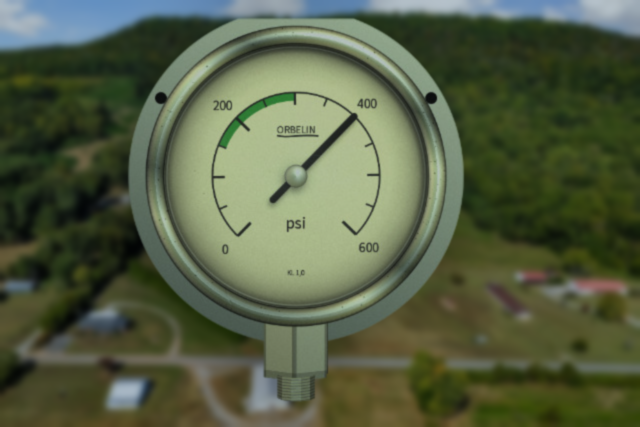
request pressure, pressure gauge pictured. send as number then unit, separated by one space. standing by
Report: 400 psi
